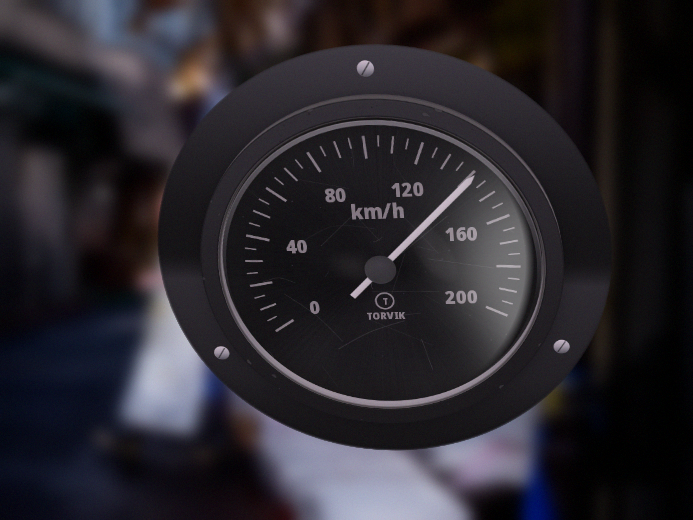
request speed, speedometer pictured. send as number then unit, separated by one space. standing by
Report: 140 km/h
